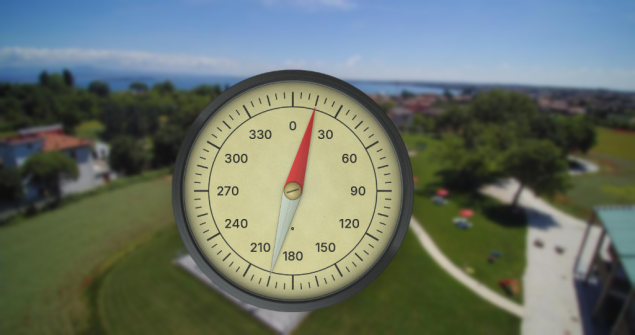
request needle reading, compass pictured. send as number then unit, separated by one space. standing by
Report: 15 °
